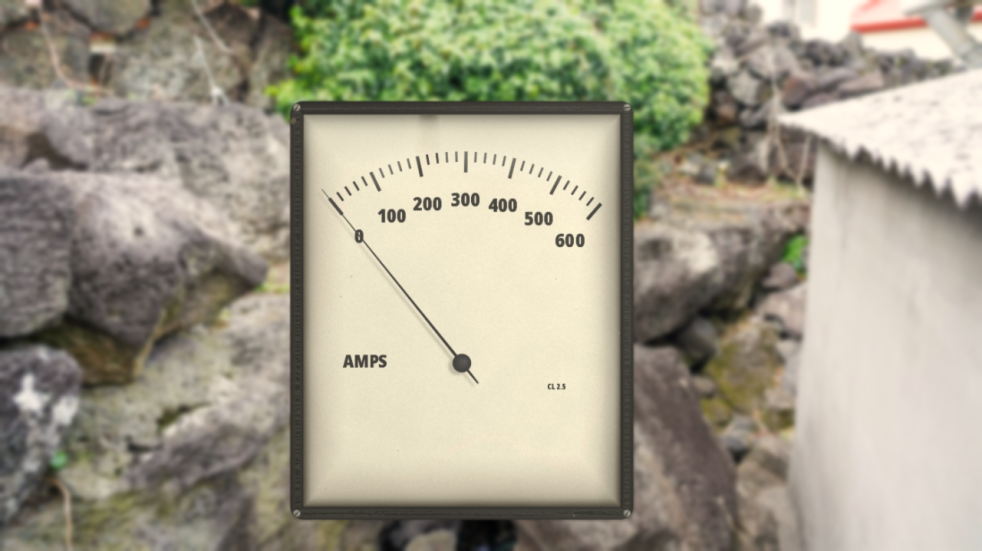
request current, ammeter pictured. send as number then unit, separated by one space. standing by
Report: 0 A
